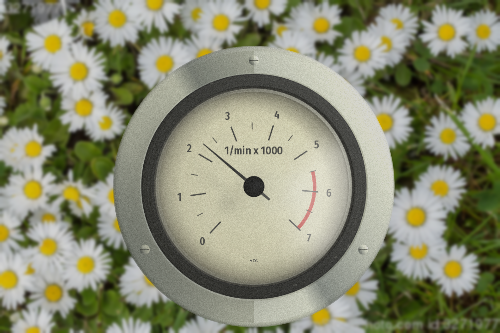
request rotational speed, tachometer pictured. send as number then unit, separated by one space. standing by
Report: 2250 rpm
